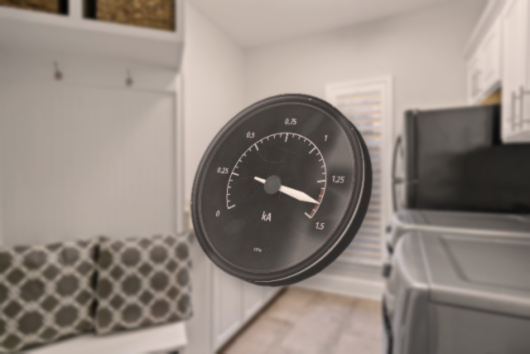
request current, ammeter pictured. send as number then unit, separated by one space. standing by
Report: 1.4 kA
